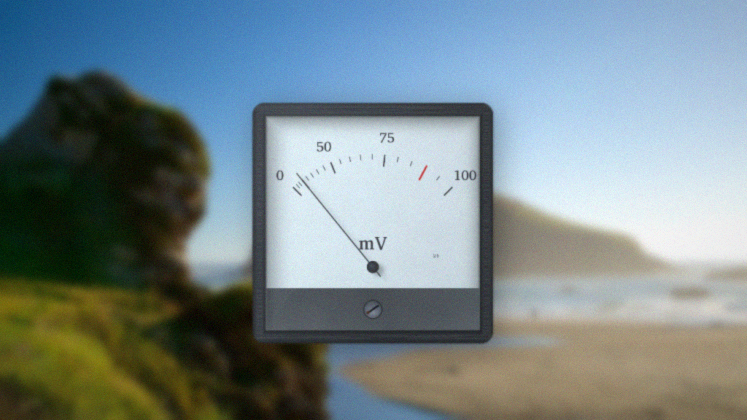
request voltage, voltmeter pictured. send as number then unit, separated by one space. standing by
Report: 25 mV
